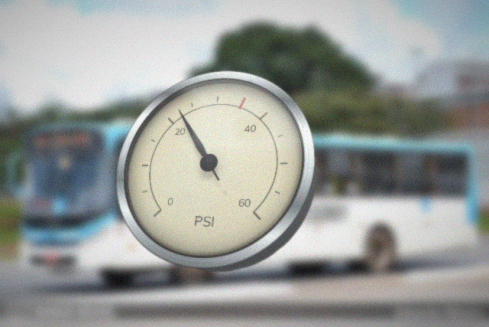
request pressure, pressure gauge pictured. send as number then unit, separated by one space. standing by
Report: 22.5 psi
